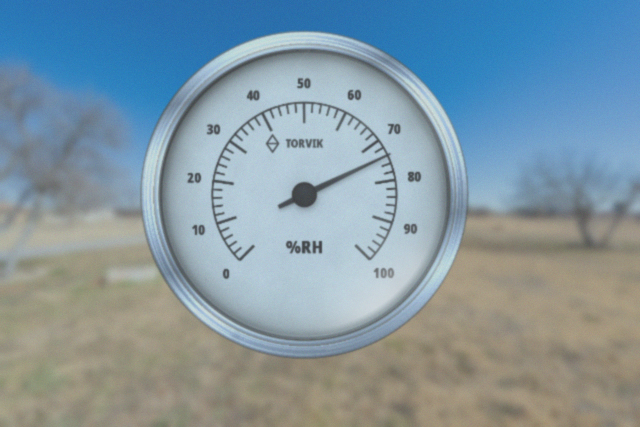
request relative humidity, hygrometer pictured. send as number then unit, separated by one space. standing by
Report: 74 %
